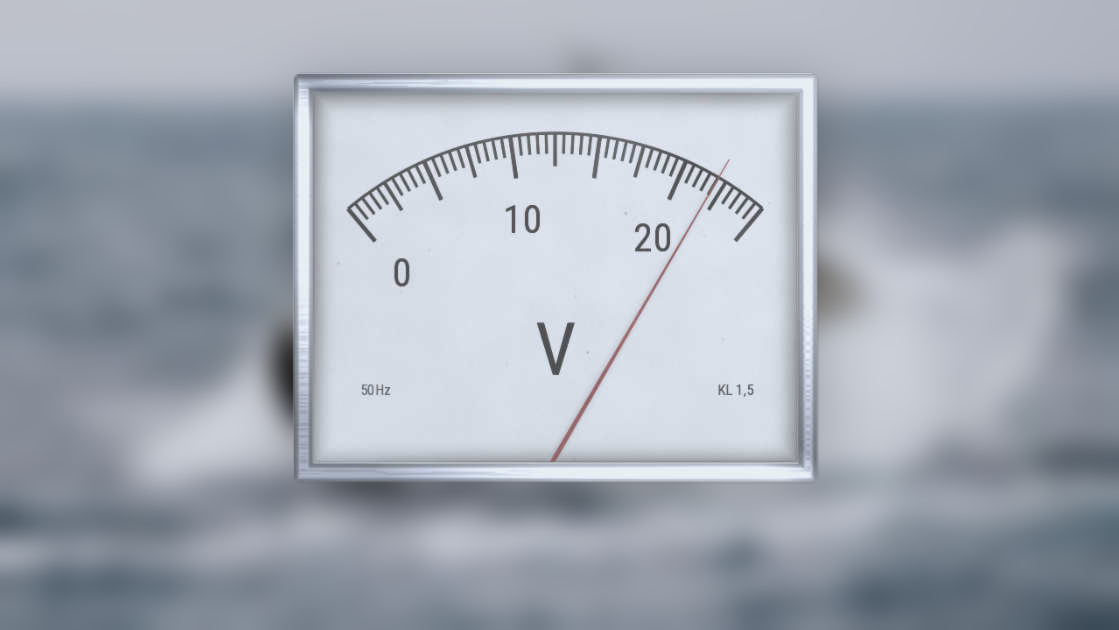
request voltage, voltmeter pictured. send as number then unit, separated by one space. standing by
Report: 22 V
